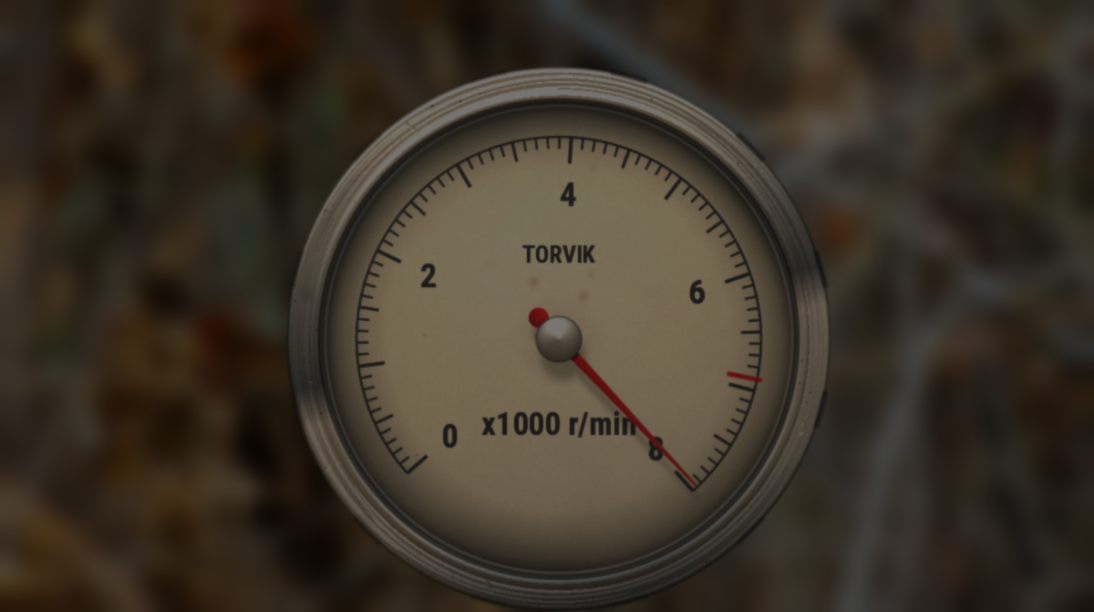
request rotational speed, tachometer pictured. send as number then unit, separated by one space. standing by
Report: 7950 rpm
